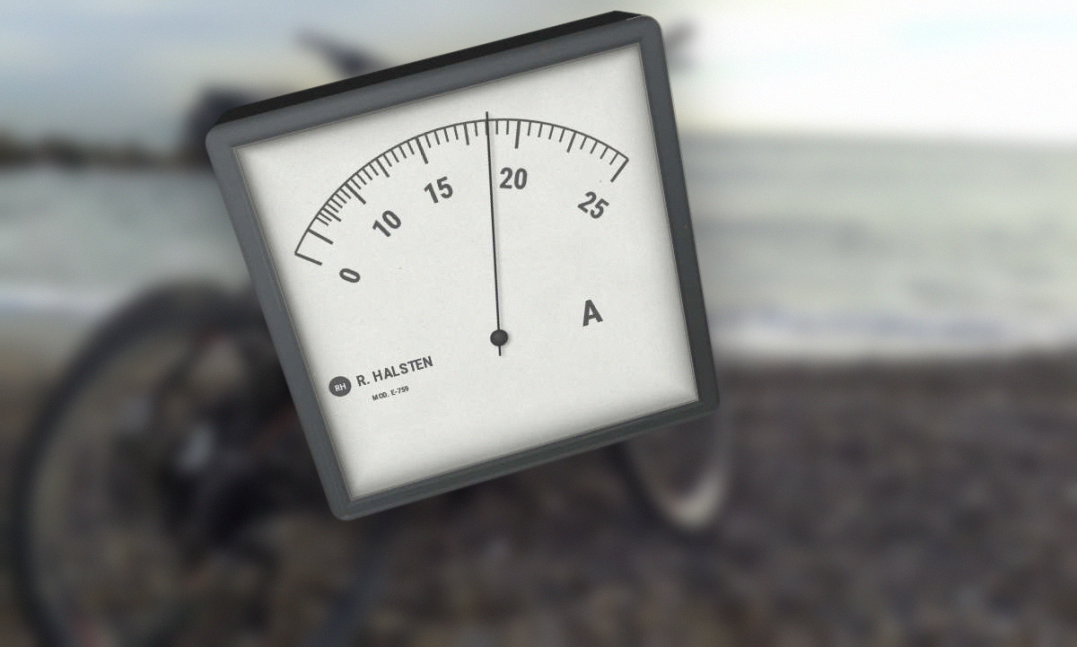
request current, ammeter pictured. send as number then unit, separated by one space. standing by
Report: 18.5 A
